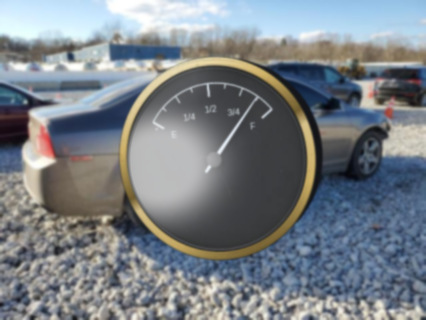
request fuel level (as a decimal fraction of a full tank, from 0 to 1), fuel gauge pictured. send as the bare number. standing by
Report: 0.875
